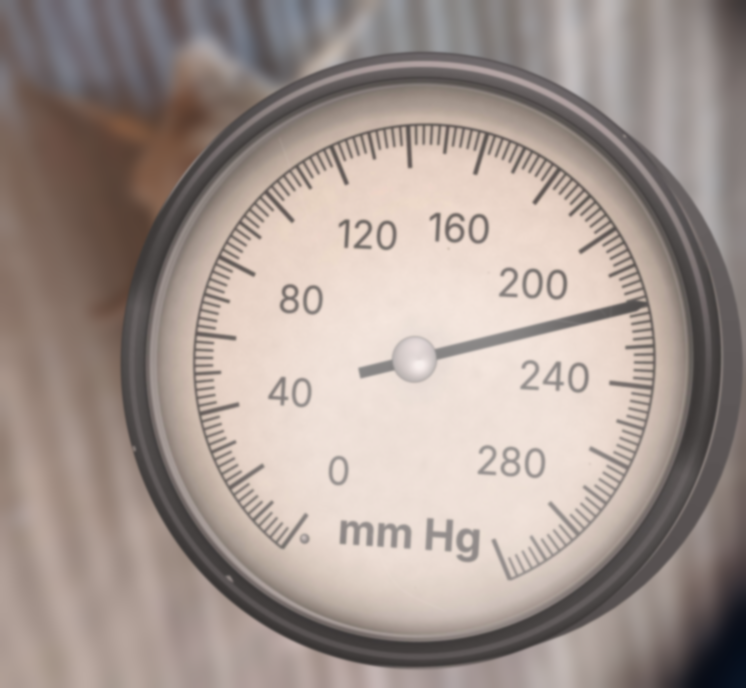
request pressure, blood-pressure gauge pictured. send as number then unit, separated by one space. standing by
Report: 220 mmHg
